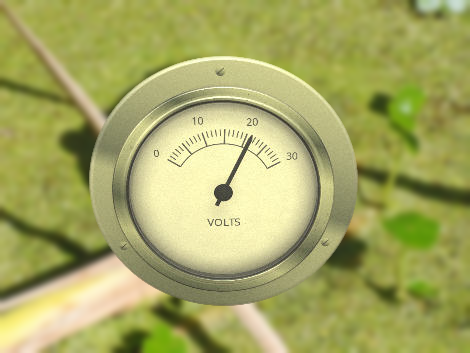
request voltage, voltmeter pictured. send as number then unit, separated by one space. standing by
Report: 21 V
